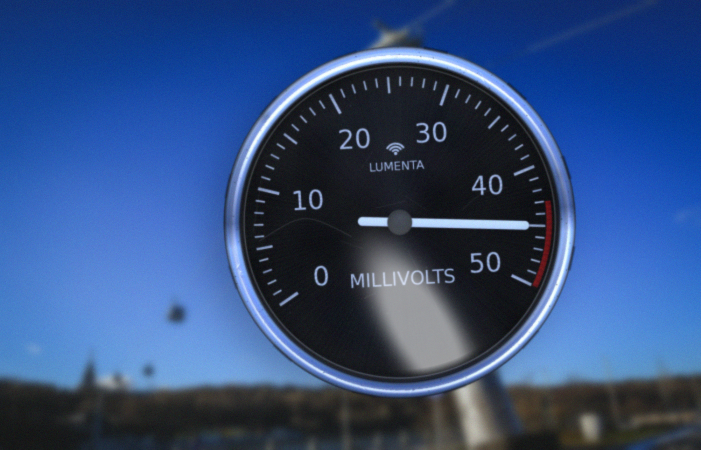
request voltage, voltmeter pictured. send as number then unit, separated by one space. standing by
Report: 45 mV
